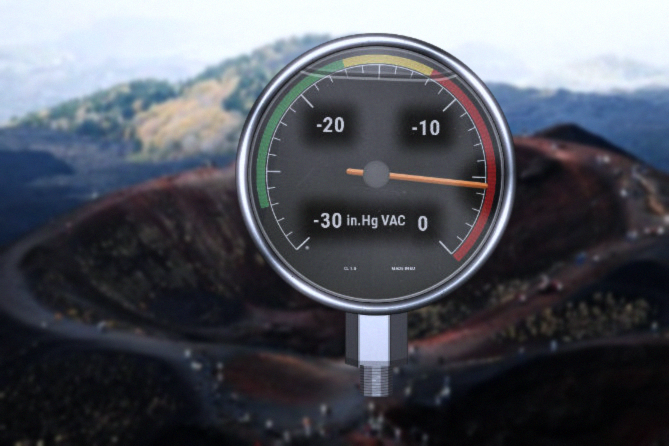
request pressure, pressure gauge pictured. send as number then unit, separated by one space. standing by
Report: -4.5 inHg
